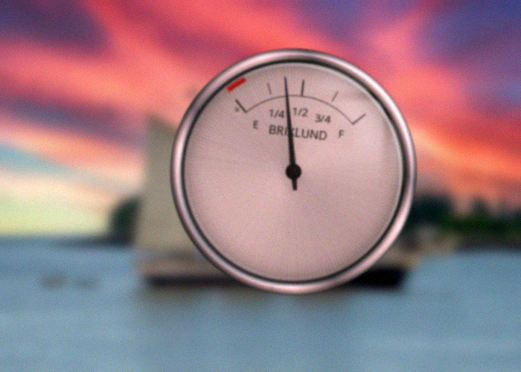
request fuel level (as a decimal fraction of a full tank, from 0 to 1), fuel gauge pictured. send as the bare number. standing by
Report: 0.375
